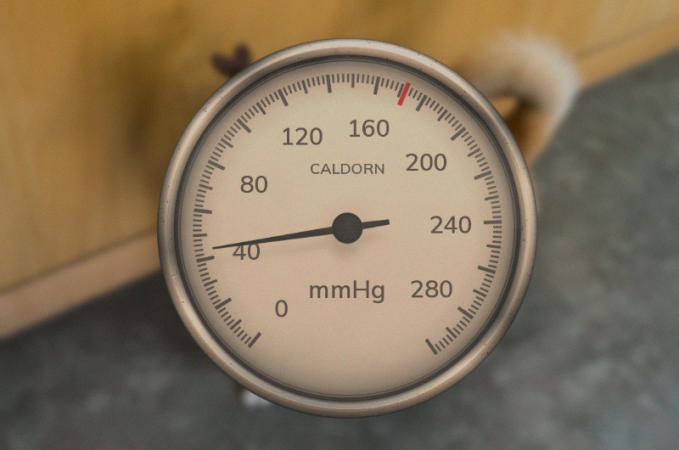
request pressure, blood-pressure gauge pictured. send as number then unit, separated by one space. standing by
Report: 44 mmHg
